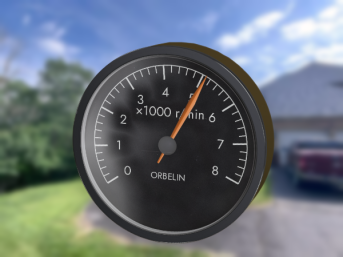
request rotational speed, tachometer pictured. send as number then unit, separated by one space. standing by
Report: 5100 rpm
